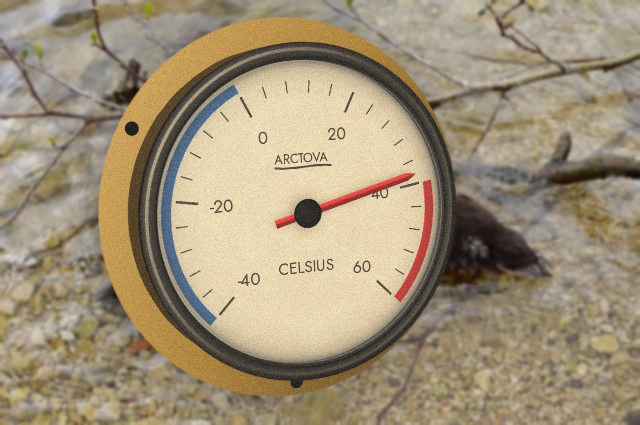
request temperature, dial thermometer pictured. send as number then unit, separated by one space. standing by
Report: 38 °C
